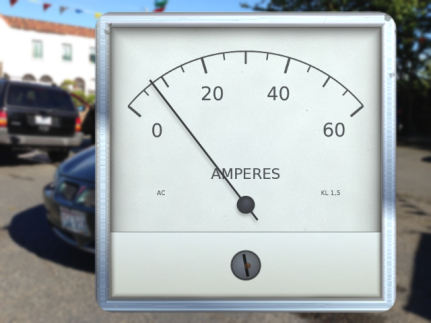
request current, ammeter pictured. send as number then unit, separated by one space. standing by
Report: 7.5 A
